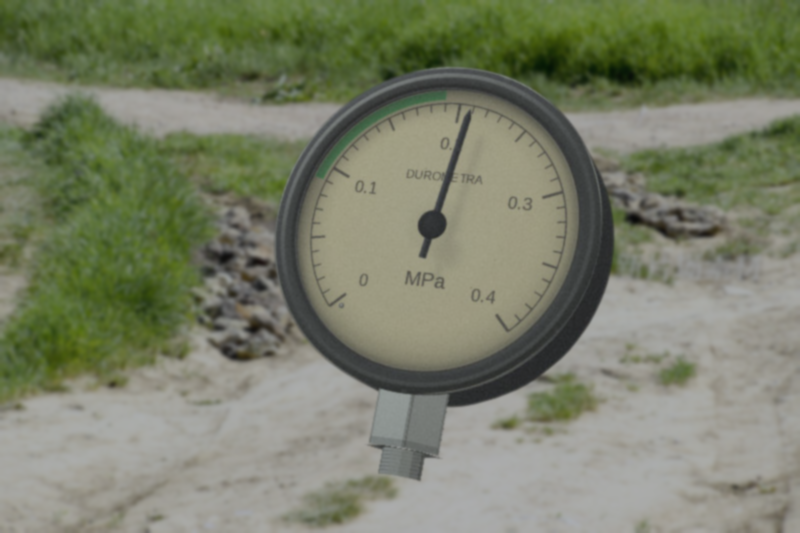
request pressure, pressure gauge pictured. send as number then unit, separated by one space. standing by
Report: 0.21 MPa
